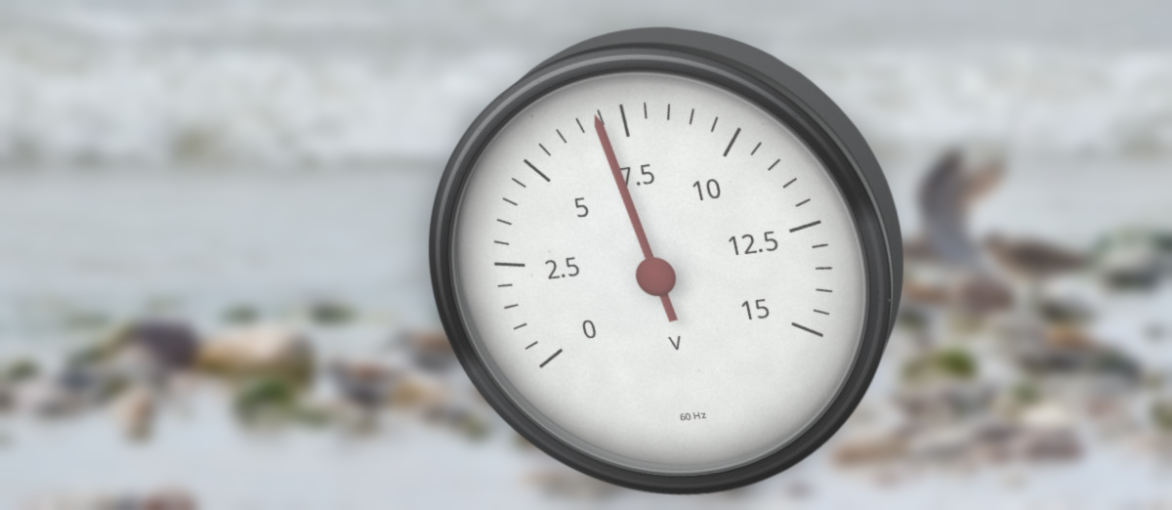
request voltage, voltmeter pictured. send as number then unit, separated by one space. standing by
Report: 7 V
